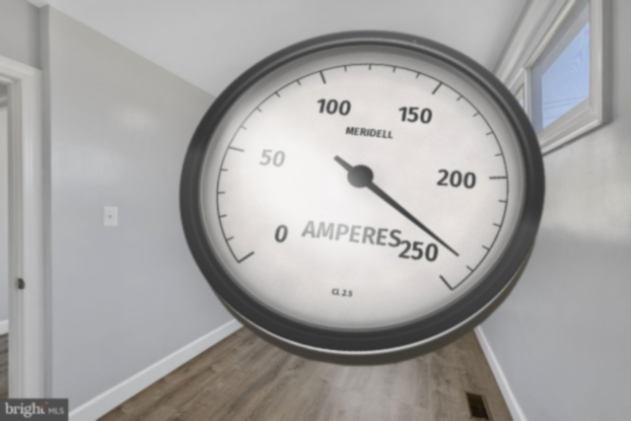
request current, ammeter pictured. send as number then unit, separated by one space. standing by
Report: 240 A
